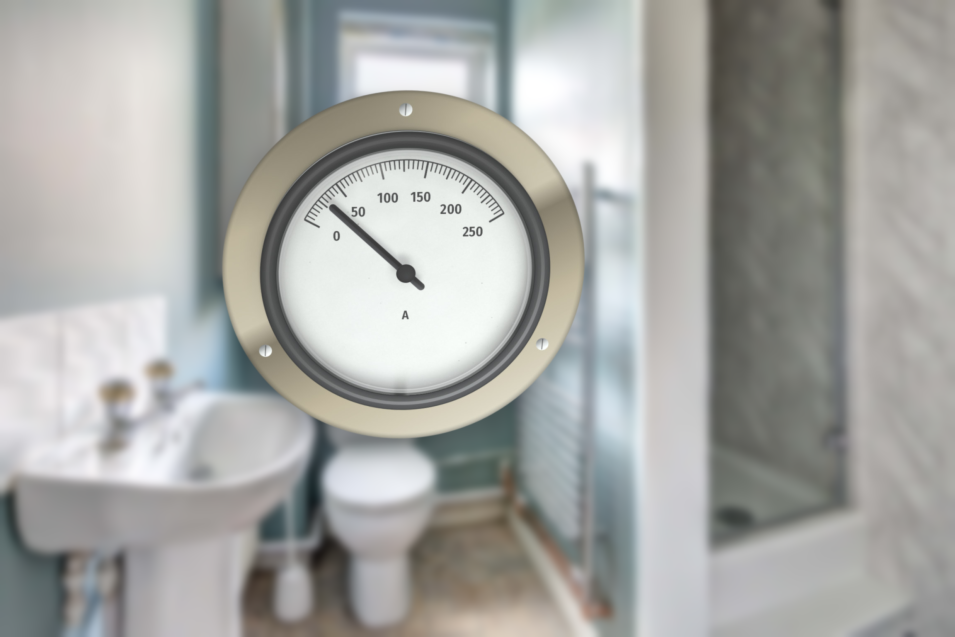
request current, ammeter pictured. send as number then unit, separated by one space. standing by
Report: 30 A
